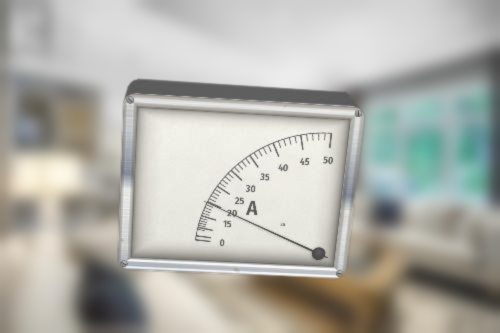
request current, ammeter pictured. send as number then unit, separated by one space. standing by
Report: 20 A
